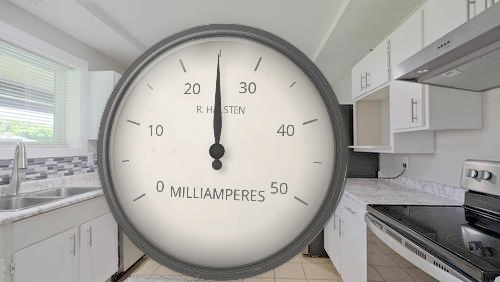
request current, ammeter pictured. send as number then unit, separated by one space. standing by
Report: 25 mA
